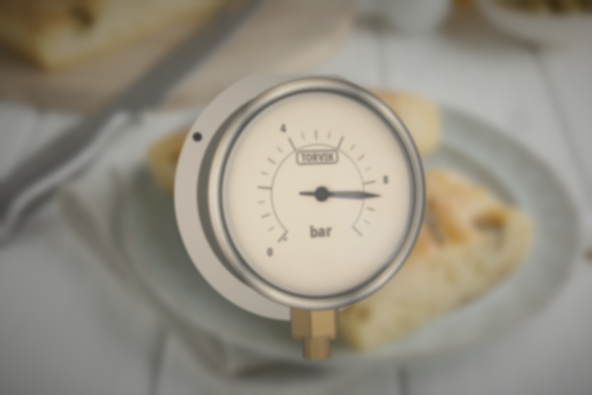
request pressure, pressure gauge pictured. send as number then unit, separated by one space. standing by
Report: 8.5 bar
